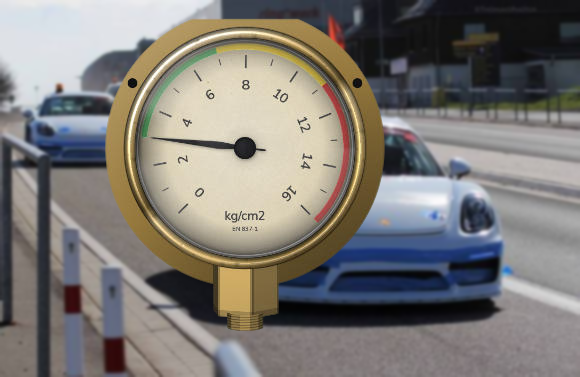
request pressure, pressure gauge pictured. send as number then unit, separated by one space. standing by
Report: 3 kg/cm²
